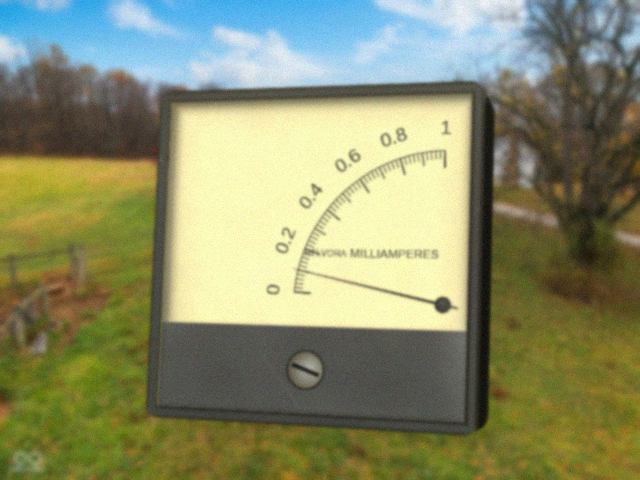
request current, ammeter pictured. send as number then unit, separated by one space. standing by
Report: 0.1 mA
